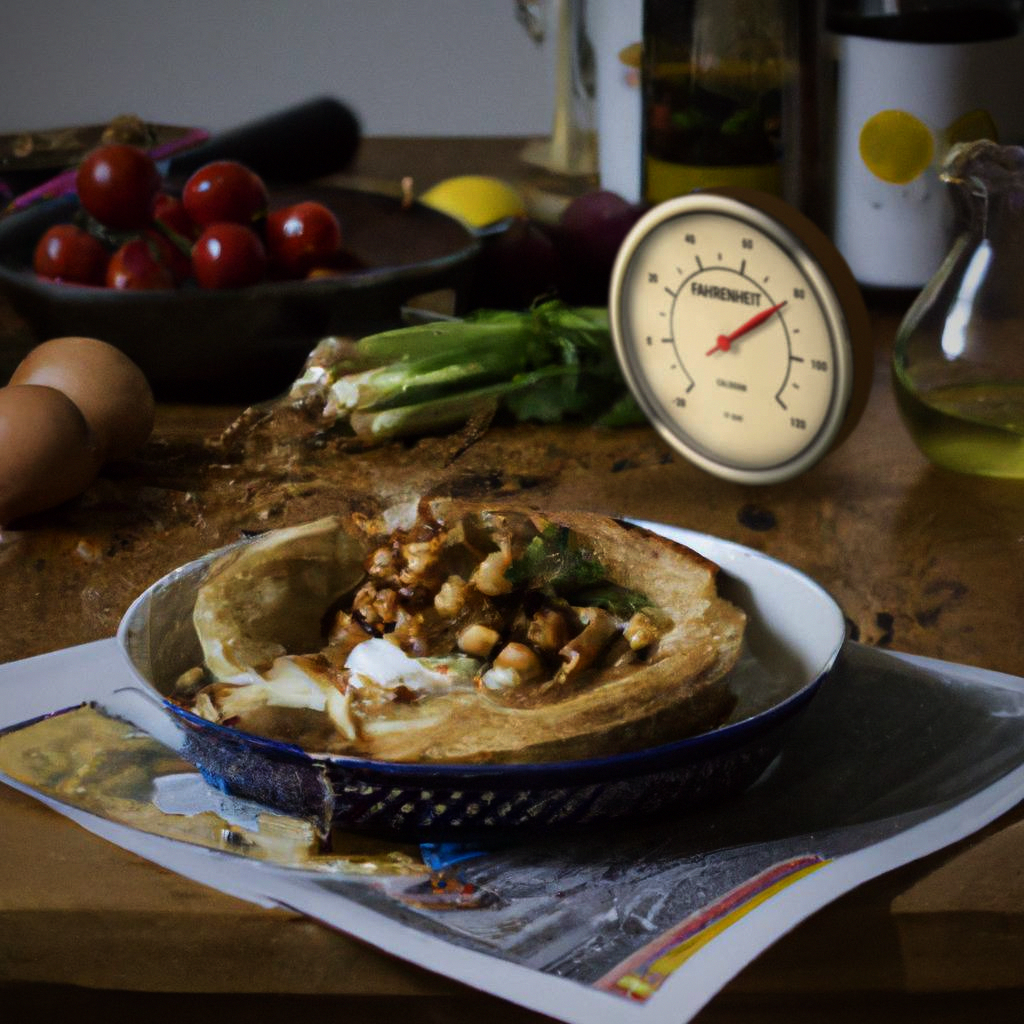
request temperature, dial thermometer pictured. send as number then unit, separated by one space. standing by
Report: 80 °F
